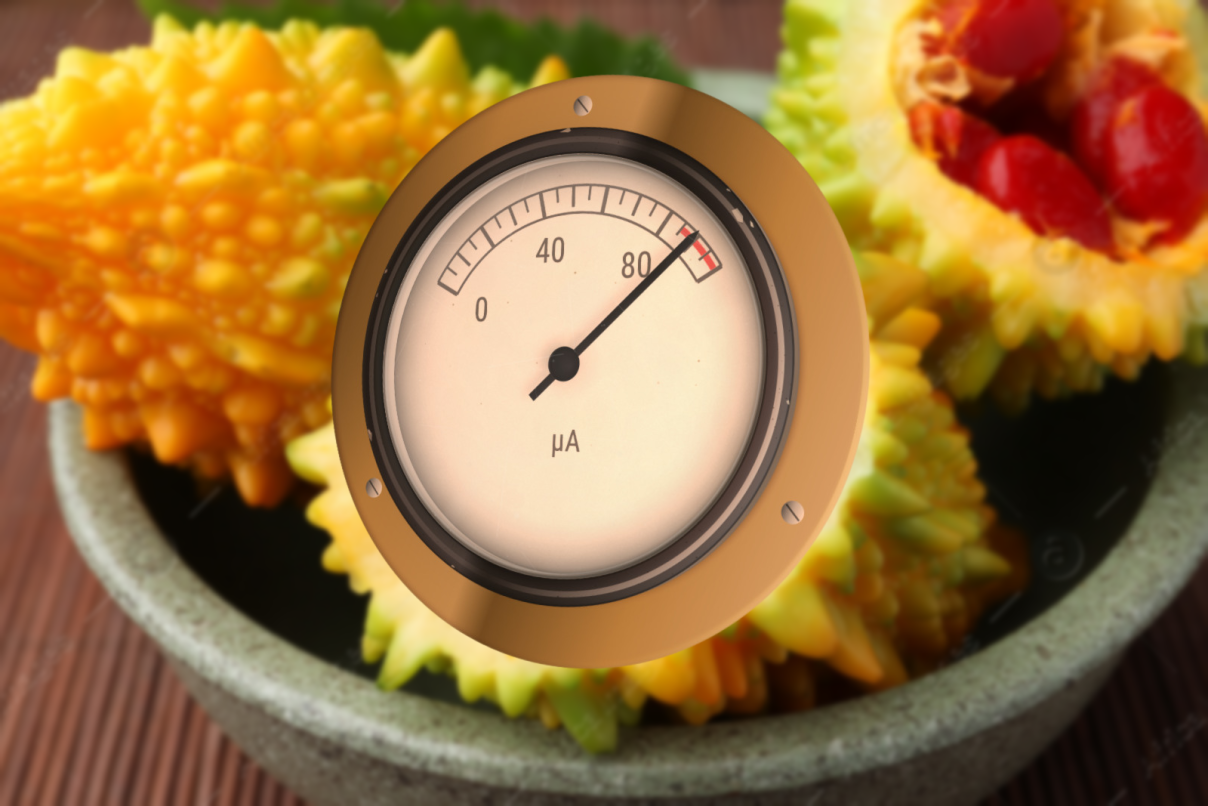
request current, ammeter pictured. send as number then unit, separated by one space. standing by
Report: 90 µA
